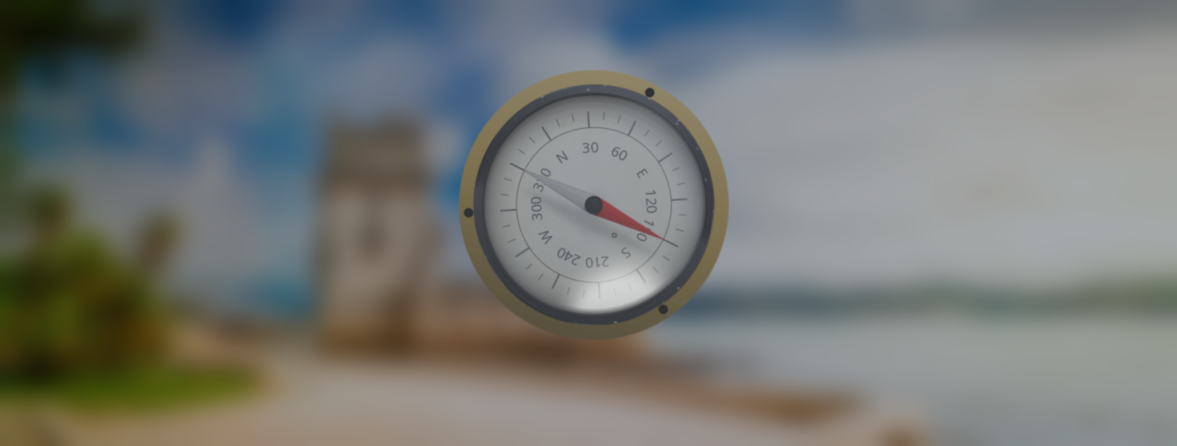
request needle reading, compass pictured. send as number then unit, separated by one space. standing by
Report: 150 °
